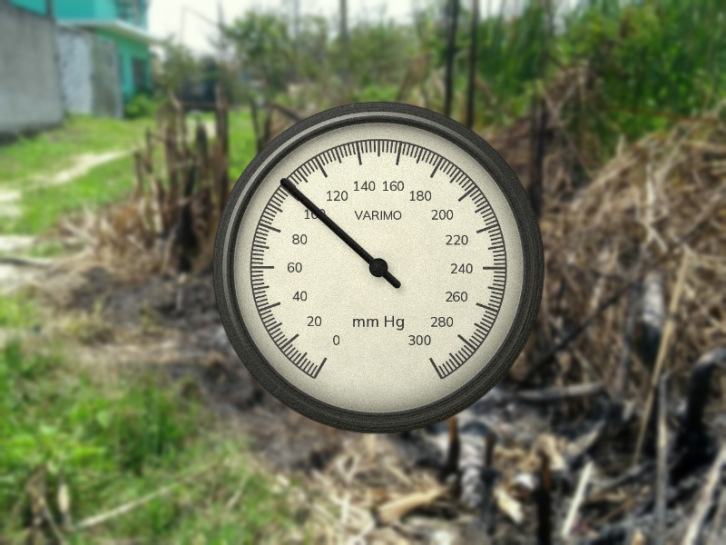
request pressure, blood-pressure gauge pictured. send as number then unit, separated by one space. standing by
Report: 102 mmHg
